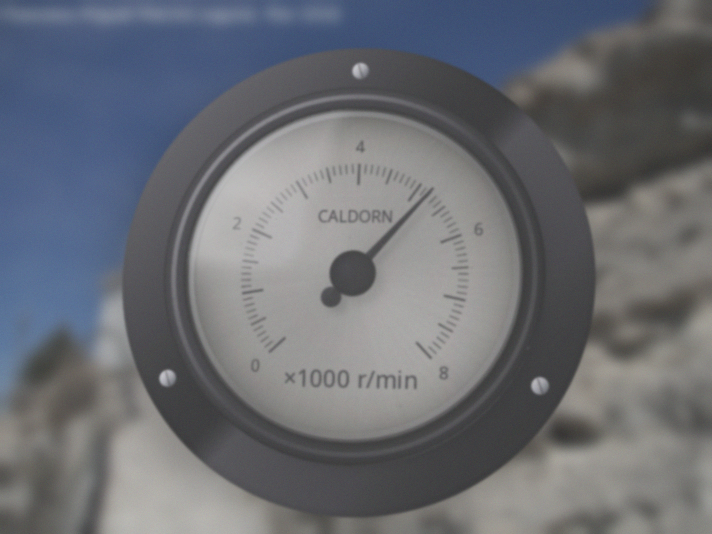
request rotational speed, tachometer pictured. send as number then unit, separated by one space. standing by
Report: 5200 rpm
